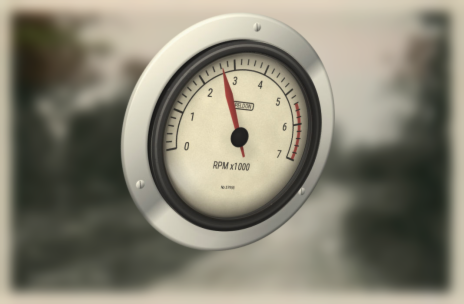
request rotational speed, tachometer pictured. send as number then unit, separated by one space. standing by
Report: 2600 rpm
